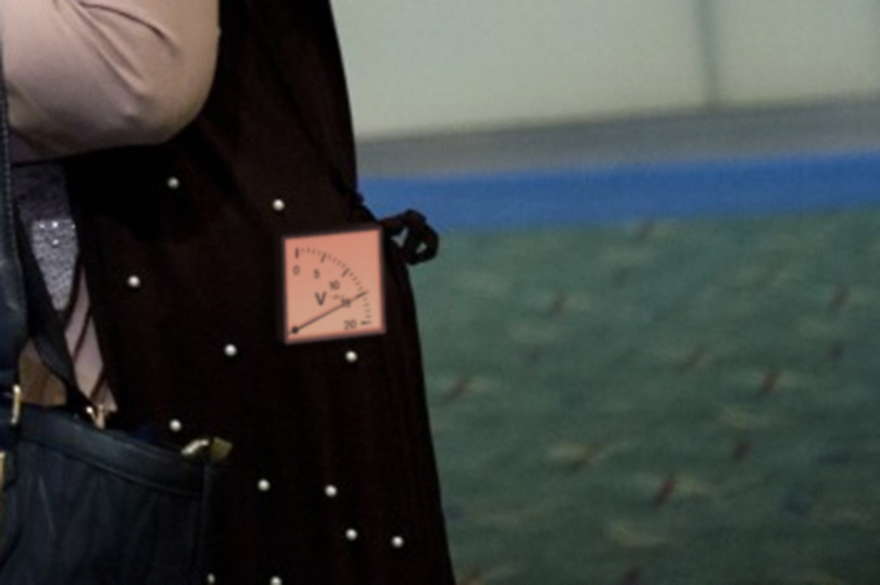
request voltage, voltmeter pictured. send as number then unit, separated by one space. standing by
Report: 15 V
